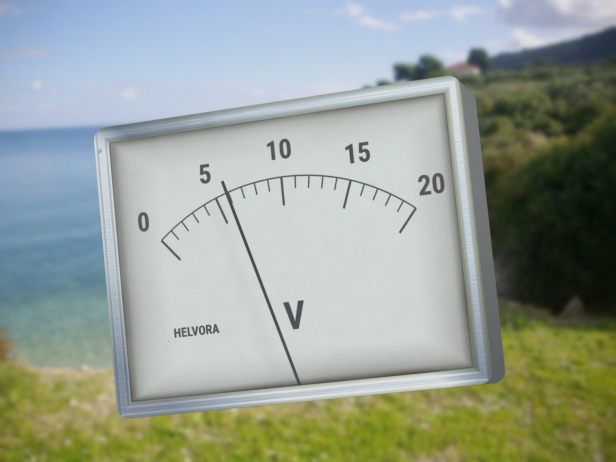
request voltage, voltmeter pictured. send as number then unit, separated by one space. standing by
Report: 6 V
